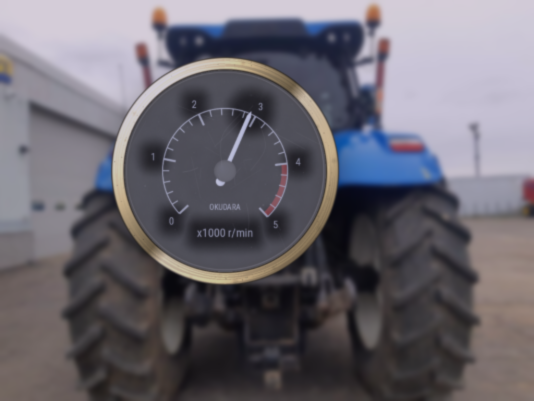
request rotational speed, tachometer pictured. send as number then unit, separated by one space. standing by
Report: 2900 rpm
